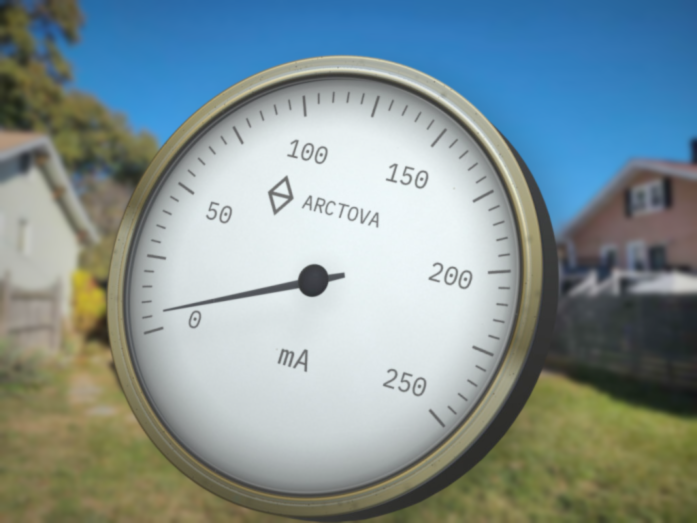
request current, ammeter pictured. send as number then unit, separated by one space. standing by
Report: 5 mA
